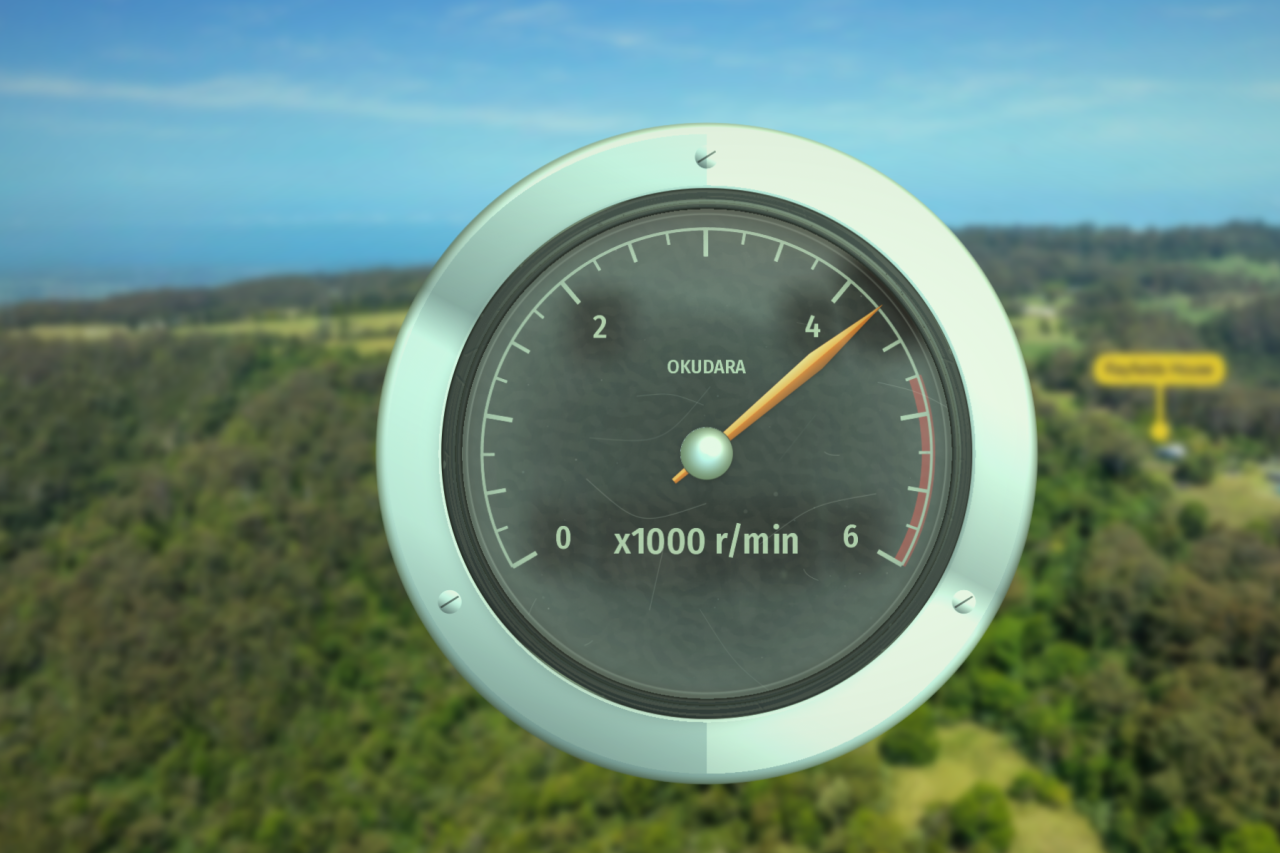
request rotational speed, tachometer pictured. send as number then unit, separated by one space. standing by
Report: 4250 rpm
